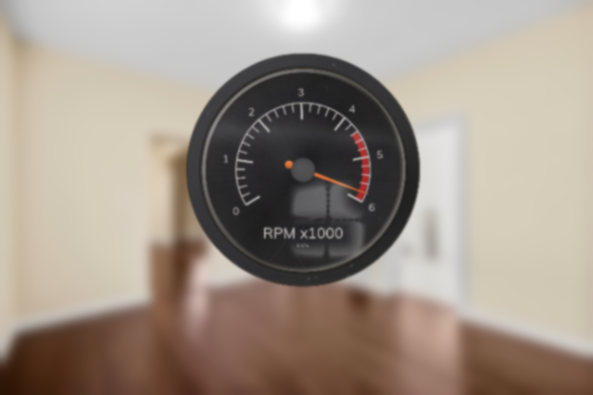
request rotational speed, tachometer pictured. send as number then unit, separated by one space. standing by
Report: 5800 rpm
